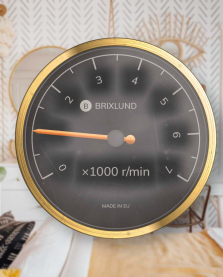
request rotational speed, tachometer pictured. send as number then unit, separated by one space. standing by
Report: 1000 rpm
